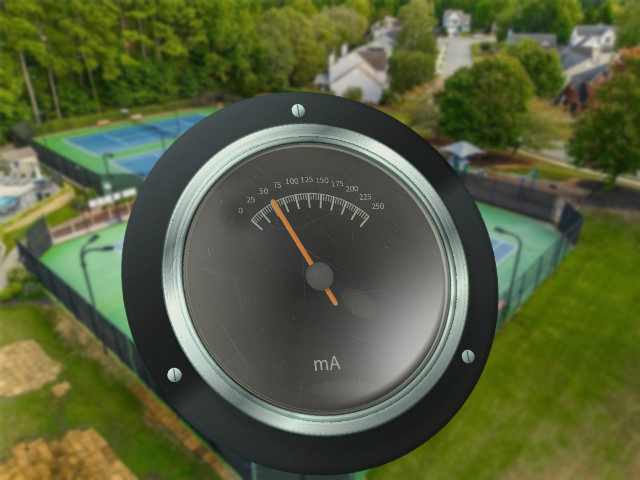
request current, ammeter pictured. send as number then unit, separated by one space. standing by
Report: 50 mA
